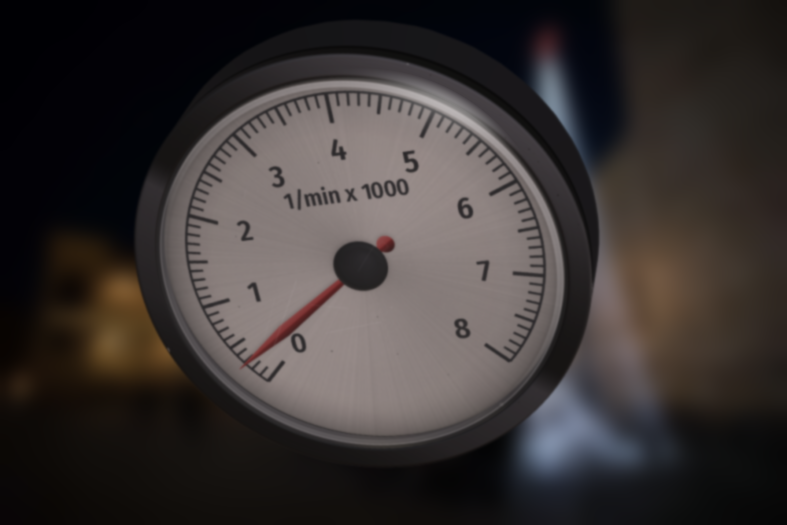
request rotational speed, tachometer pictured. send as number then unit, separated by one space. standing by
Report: 300 rpm
